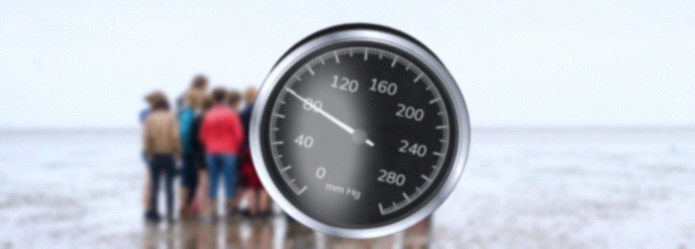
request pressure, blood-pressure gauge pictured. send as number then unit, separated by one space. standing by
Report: 80 mmHg
